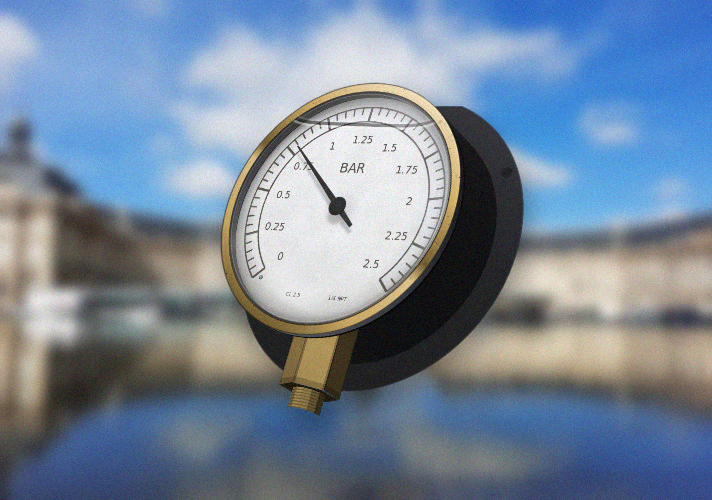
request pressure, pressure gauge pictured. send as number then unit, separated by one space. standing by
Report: 0.8 bar
